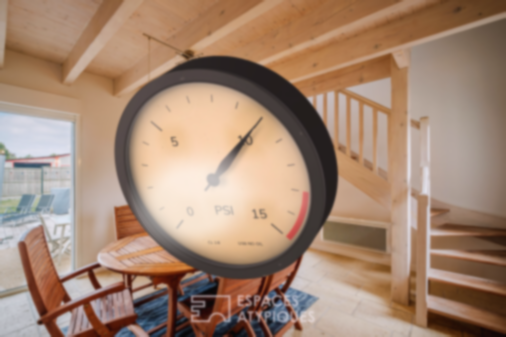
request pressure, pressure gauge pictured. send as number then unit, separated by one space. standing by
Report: 10 psi
